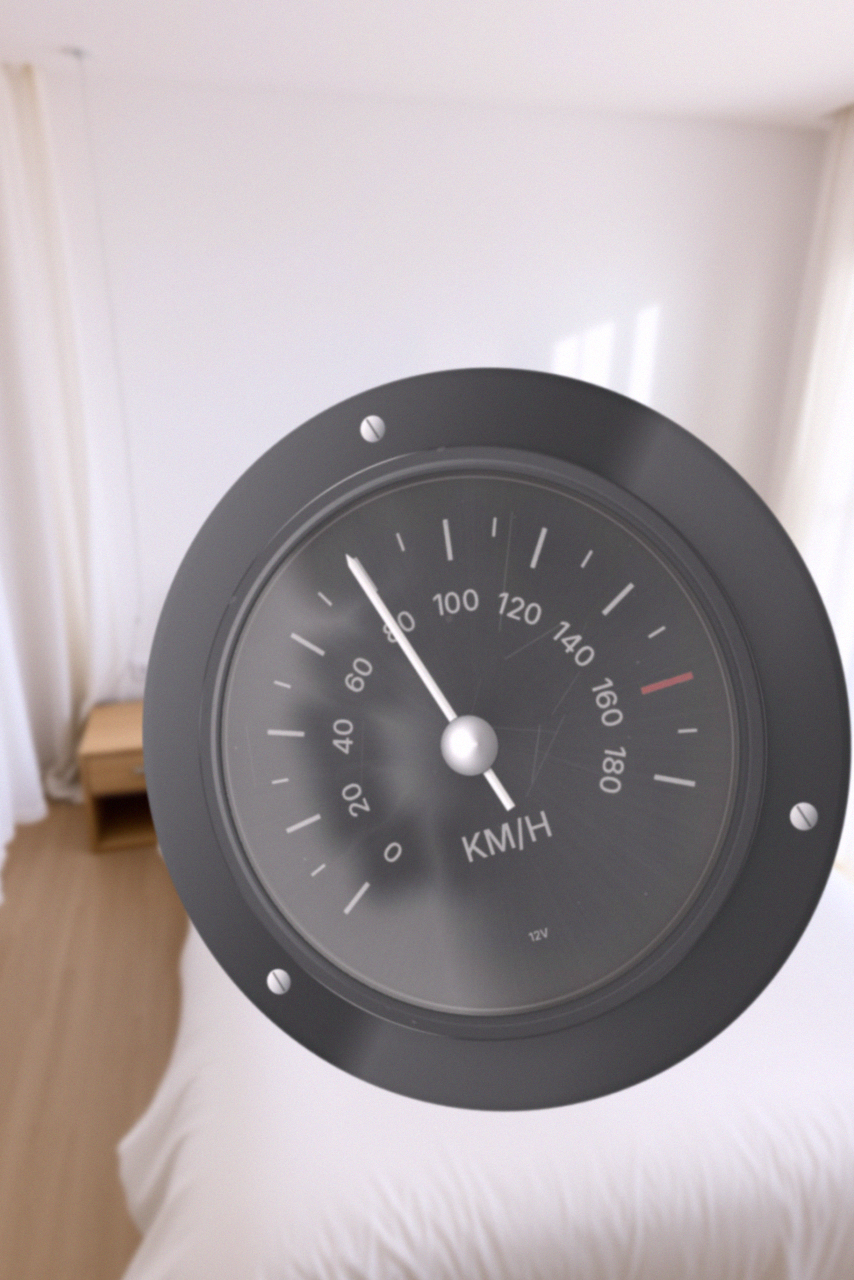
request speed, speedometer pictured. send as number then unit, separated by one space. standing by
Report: 80 km/h
